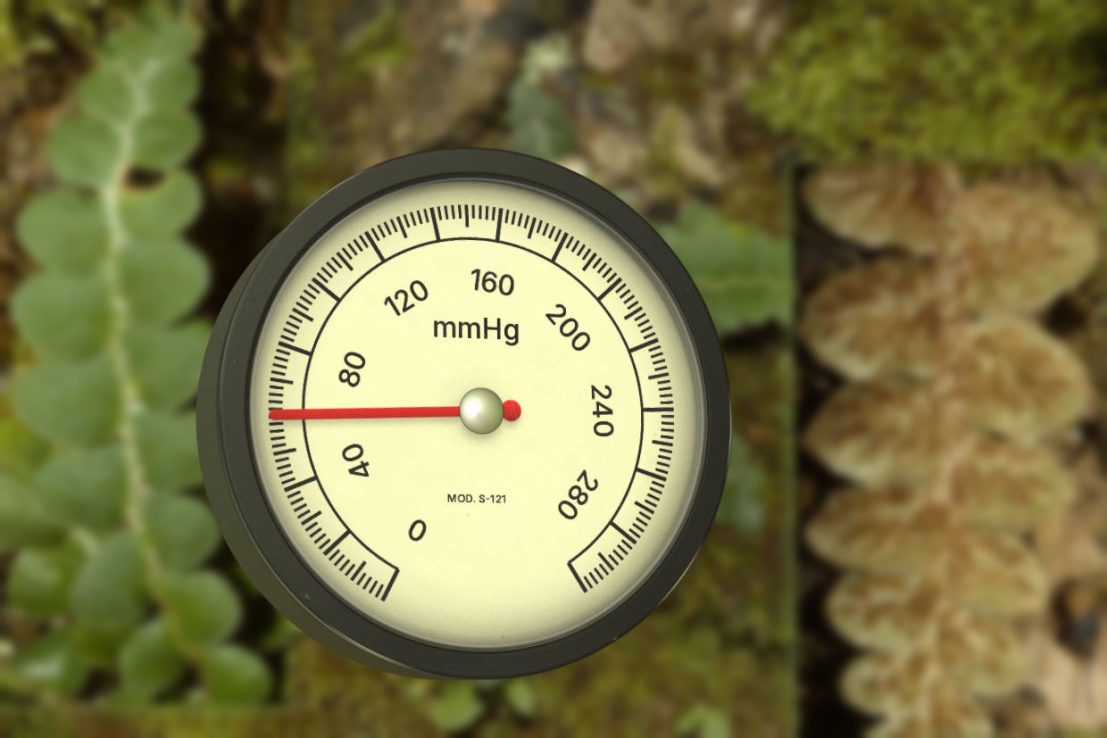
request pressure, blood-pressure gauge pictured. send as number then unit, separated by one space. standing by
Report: 60 mmHg
